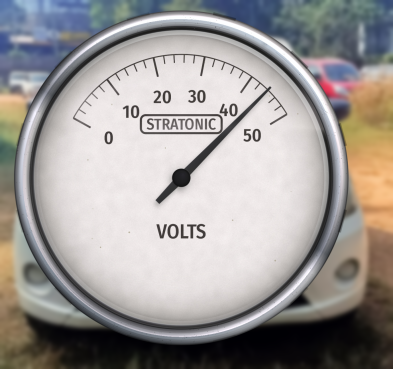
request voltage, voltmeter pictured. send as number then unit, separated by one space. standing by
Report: 44 V
